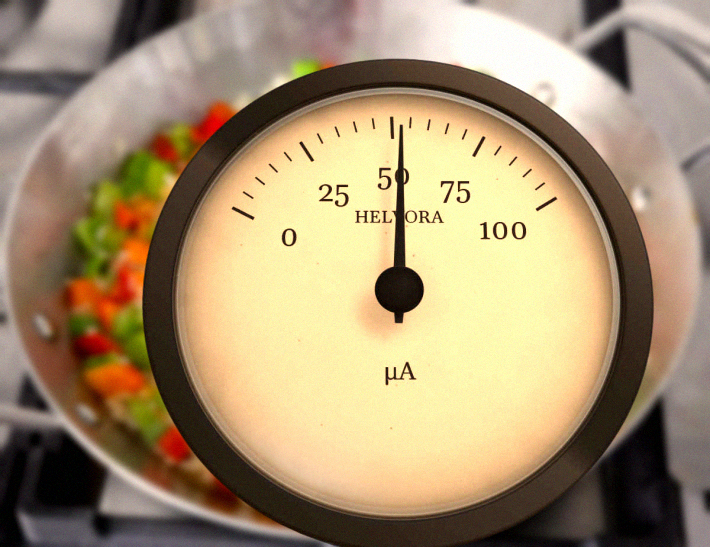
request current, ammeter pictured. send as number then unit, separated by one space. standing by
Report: 52.5 µA
